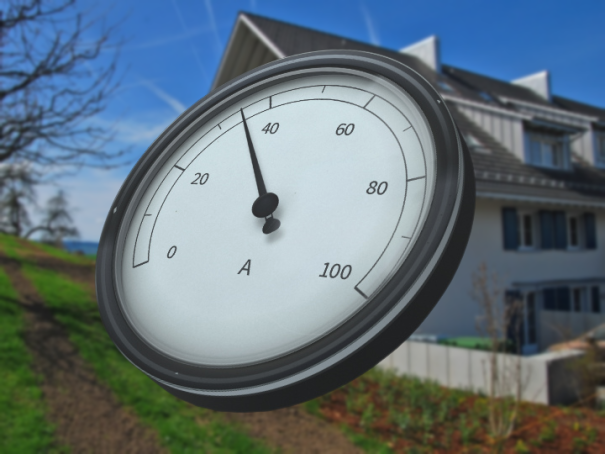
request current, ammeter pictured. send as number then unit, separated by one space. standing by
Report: 35 A
